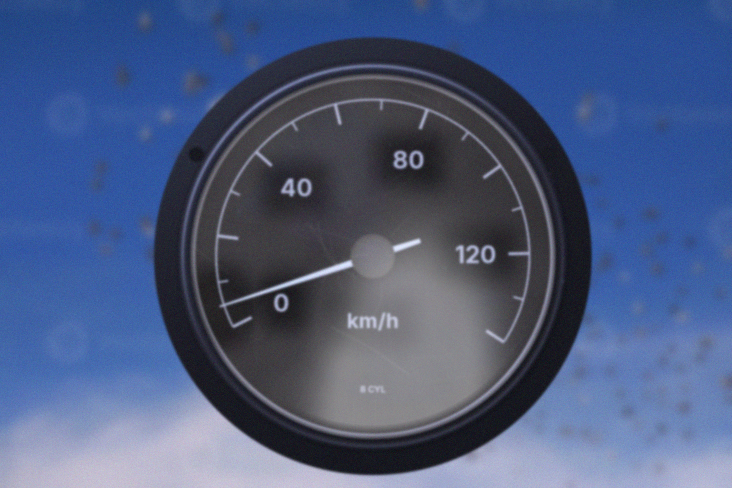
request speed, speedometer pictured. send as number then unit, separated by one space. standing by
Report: 5 km/h
